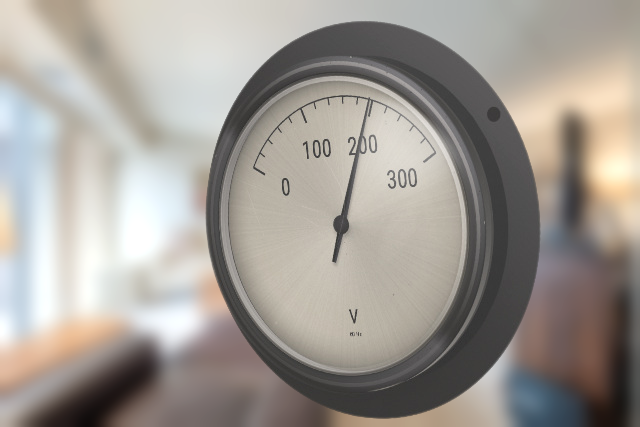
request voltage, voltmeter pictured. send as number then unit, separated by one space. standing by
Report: 200 V
